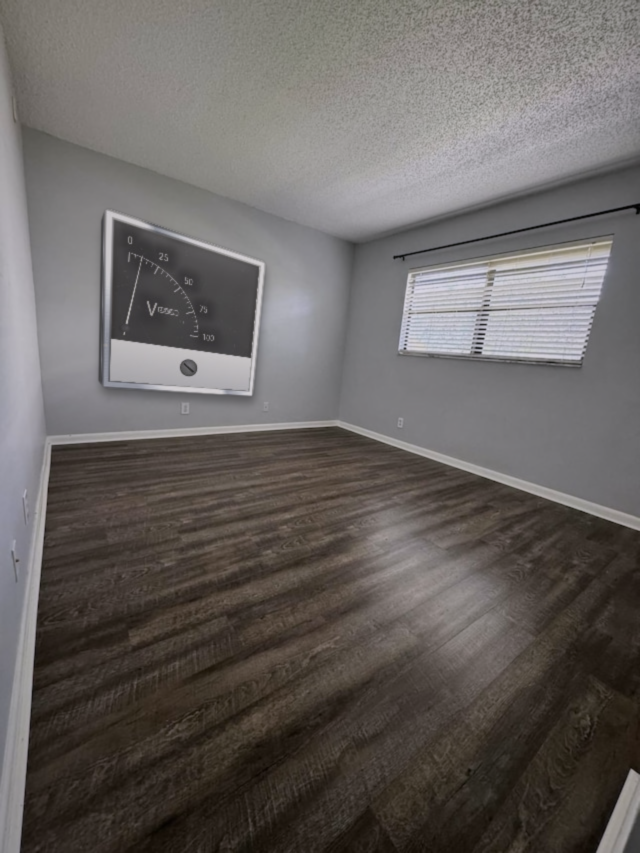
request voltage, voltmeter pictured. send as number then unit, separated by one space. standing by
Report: 10 V
